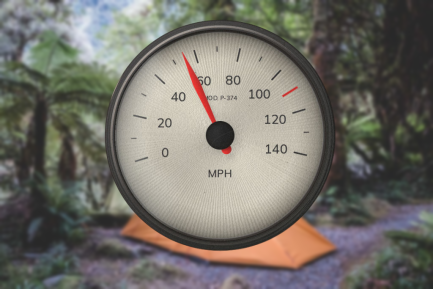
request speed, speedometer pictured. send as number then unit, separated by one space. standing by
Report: 55 mph
